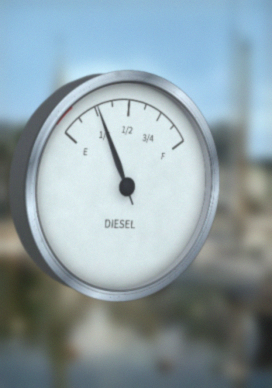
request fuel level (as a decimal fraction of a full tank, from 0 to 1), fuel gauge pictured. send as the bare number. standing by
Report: 0.25
